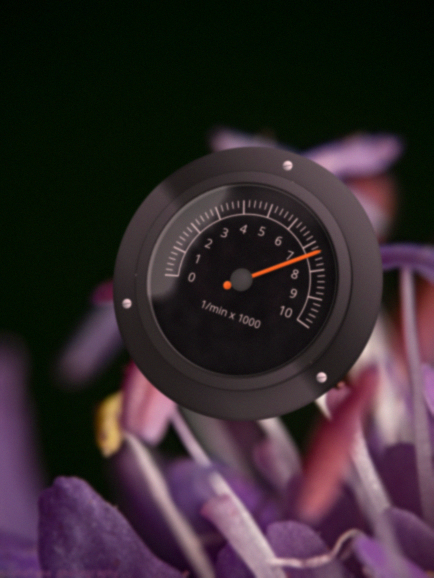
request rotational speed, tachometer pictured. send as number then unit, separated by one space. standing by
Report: 7400 rpm
